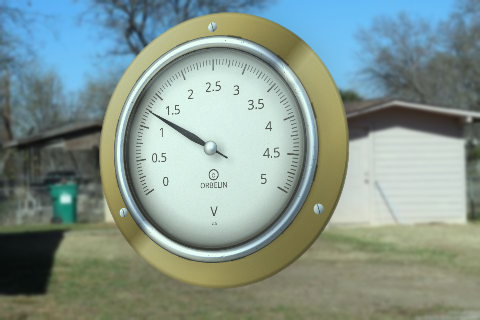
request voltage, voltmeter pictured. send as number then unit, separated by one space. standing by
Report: 1.25 V
